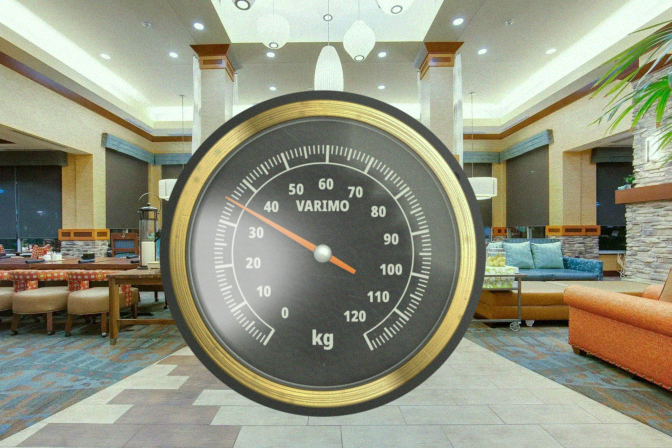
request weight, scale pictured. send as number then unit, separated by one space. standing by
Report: 35 kg
